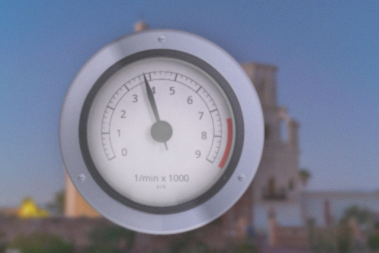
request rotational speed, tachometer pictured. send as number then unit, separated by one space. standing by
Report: 3800 rpm
